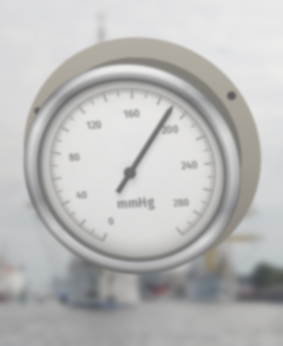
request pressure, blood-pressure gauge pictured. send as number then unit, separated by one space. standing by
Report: 190 mmHg
